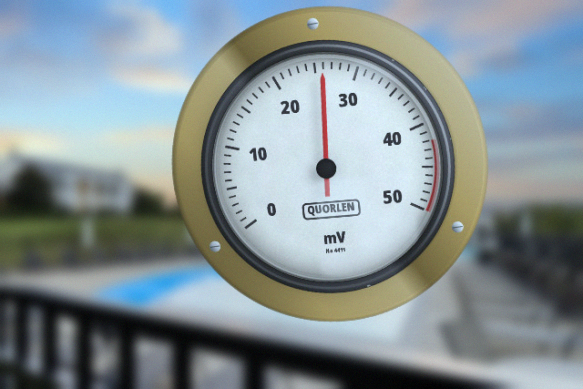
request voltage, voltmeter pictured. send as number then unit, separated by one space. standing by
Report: 26 mV
